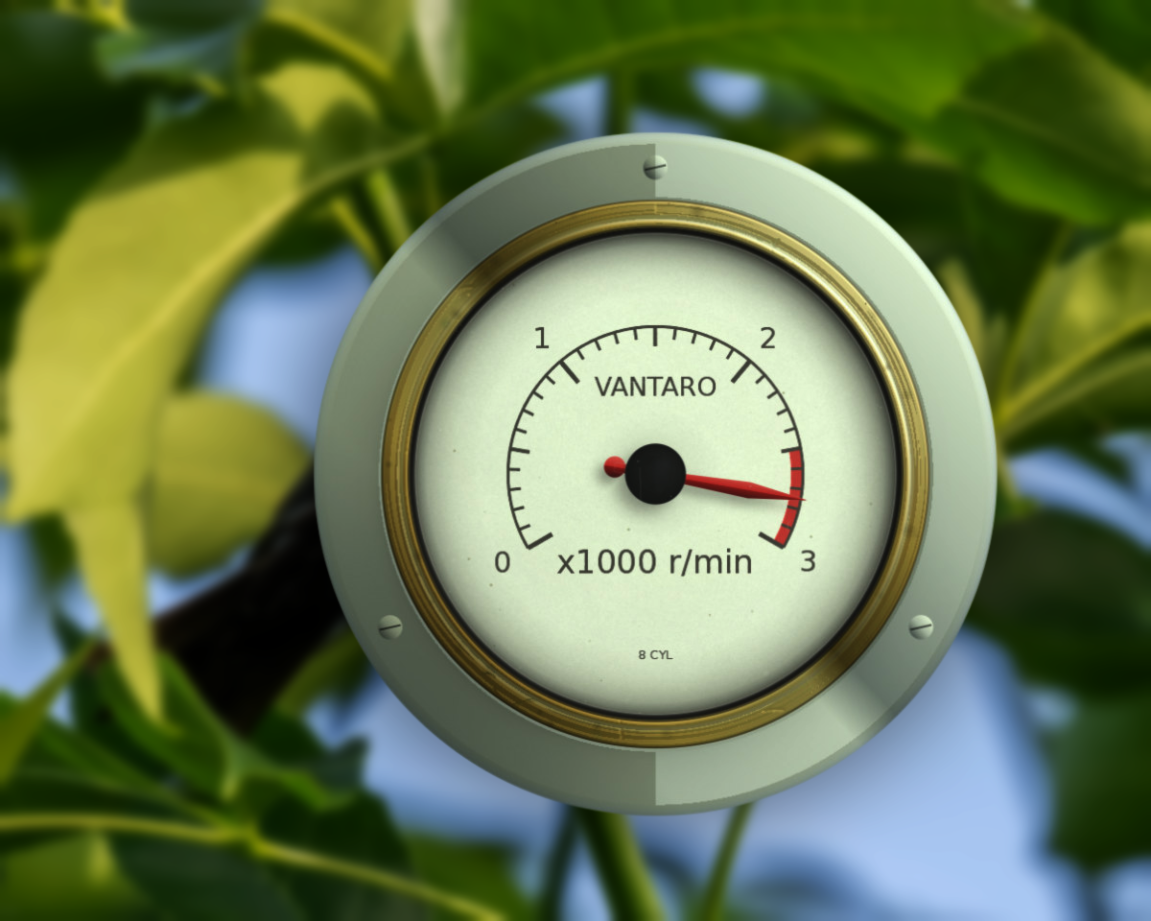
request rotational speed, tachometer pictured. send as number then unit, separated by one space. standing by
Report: 2750 rpm
